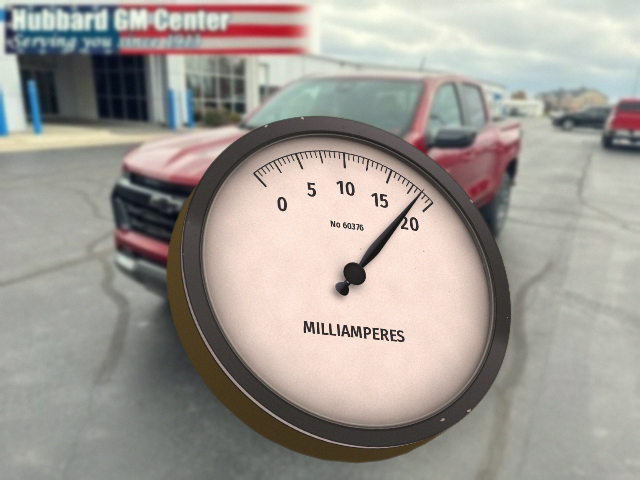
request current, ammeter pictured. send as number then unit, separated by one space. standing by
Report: 18.5 mA
